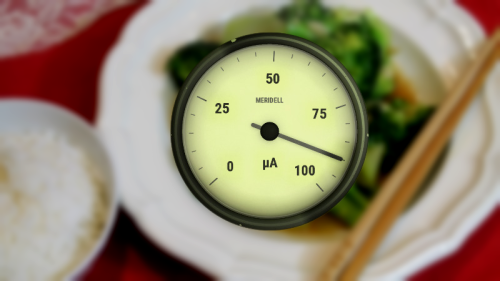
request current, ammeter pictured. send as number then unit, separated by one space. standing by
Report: 90 µA
